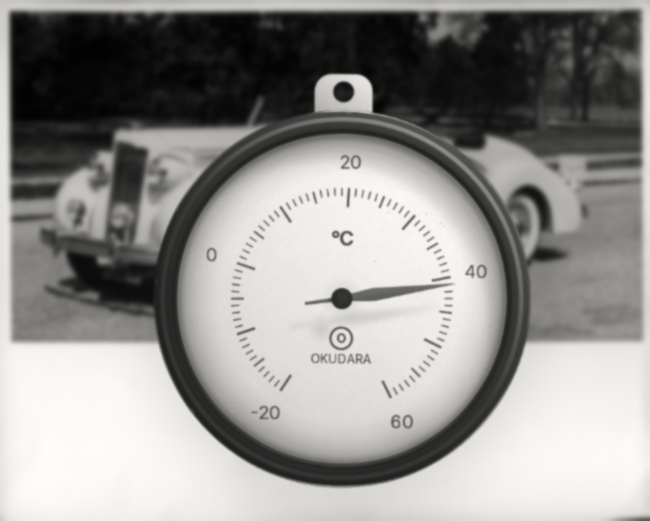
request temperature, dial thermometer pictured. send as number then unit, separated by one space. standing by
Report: 41 °C
